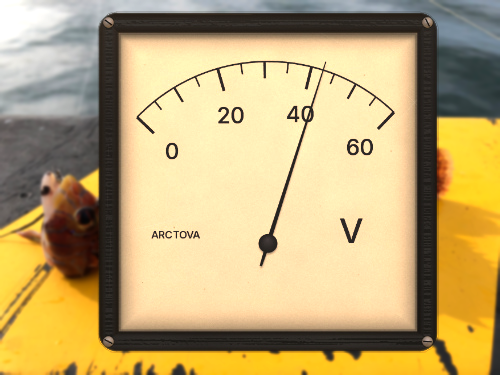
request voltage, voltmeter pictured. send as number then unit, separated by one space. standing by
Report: 42.5 V
